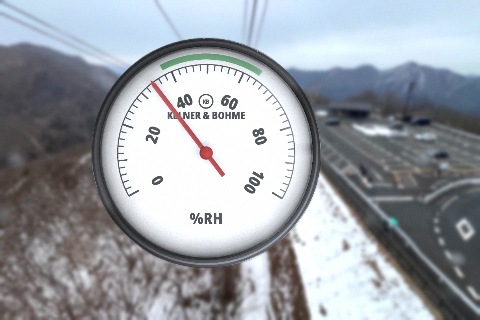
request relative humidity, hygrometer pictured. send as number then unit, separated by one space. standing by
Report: 34 %
